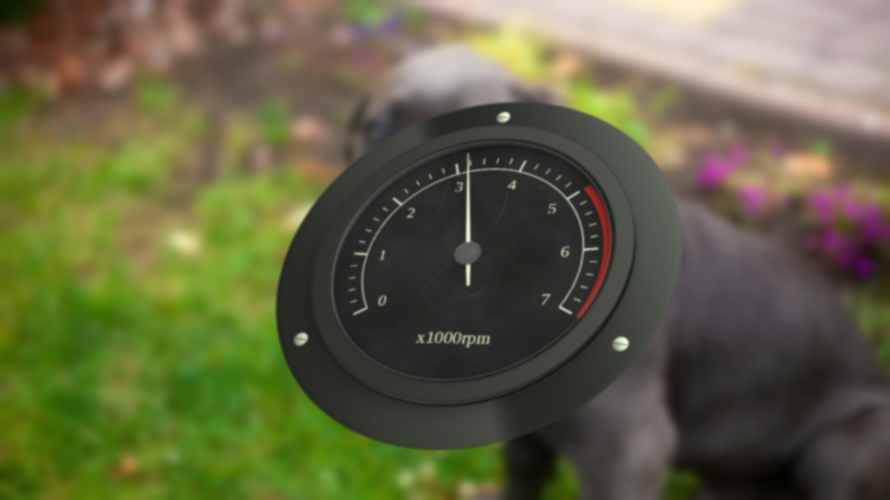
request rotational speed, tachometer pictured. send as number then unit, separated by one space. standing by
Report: 3200 rpm
